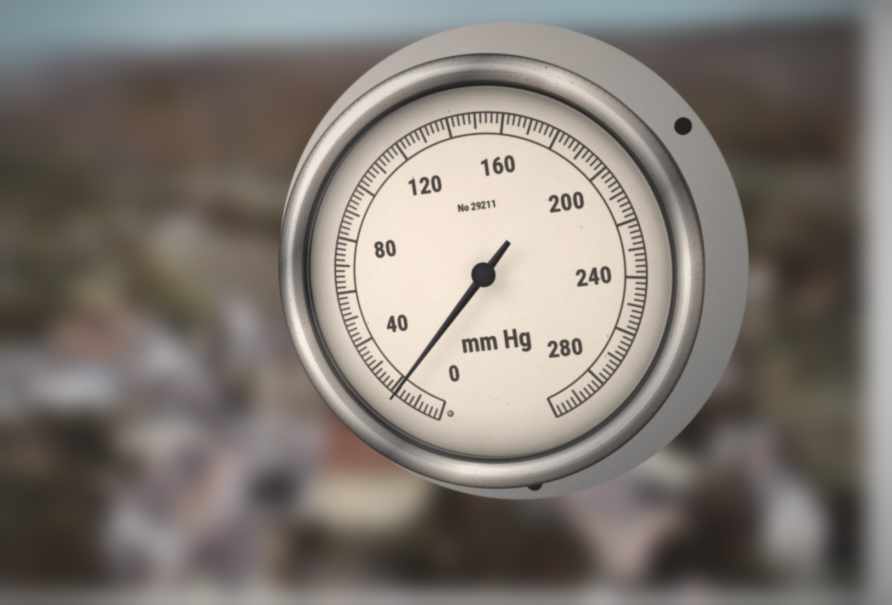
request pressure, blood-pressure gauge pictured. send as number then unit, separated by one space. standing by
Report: 18 mmHg
